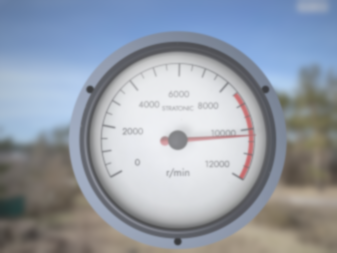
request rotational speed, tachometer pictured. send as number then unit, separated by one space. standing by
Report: 10250 rpm
